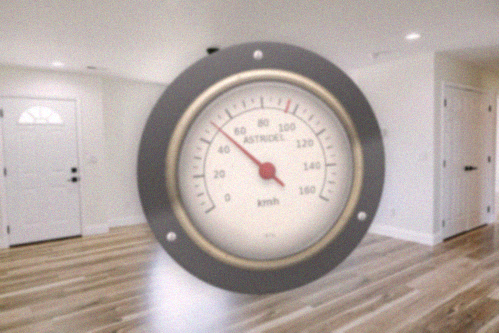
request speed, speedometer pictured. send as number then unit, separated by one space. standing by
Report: 50 km/h
